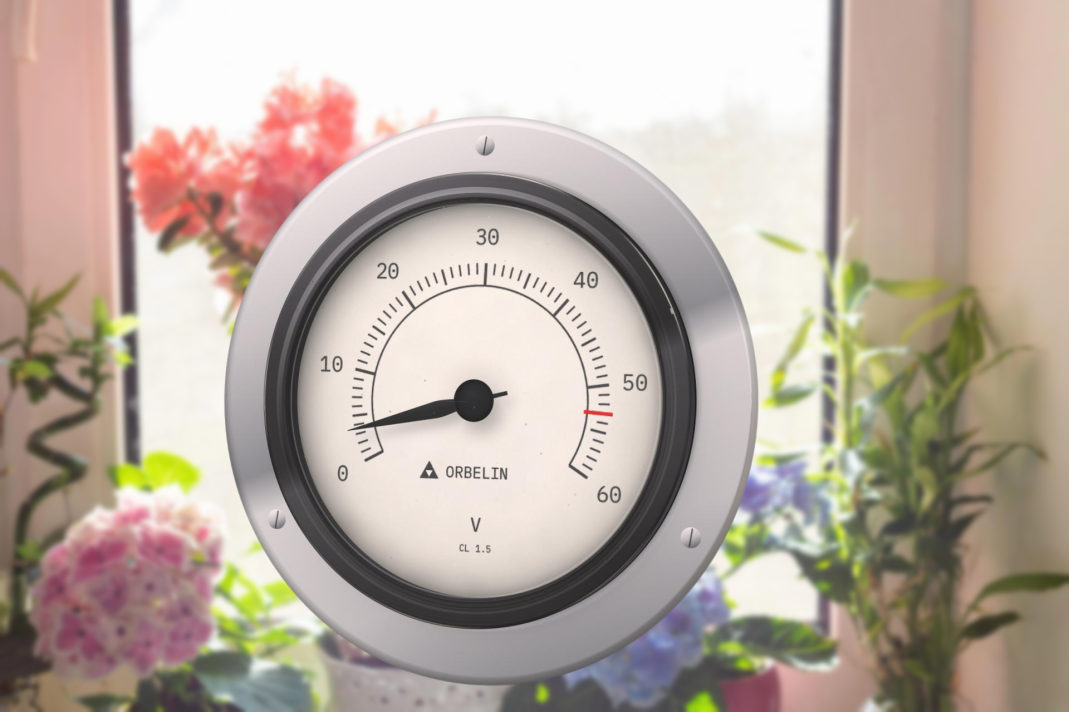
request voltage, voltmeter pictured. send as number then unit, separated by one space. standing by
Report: 3.5 V
